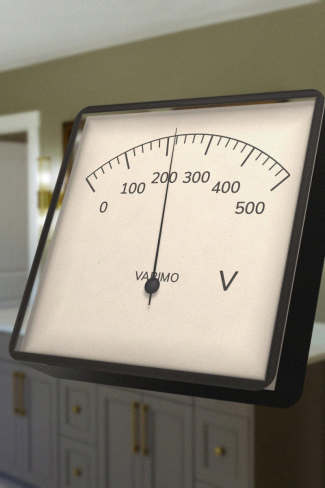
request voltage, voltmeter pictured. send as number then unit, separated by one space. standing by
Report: 220 V
